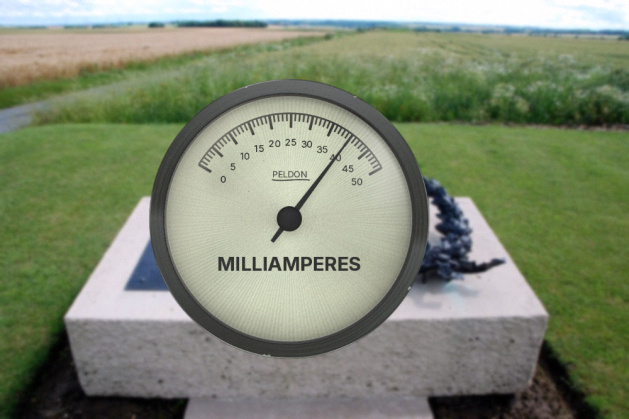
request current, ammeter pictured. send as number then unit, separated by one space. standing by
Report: 40 mA
